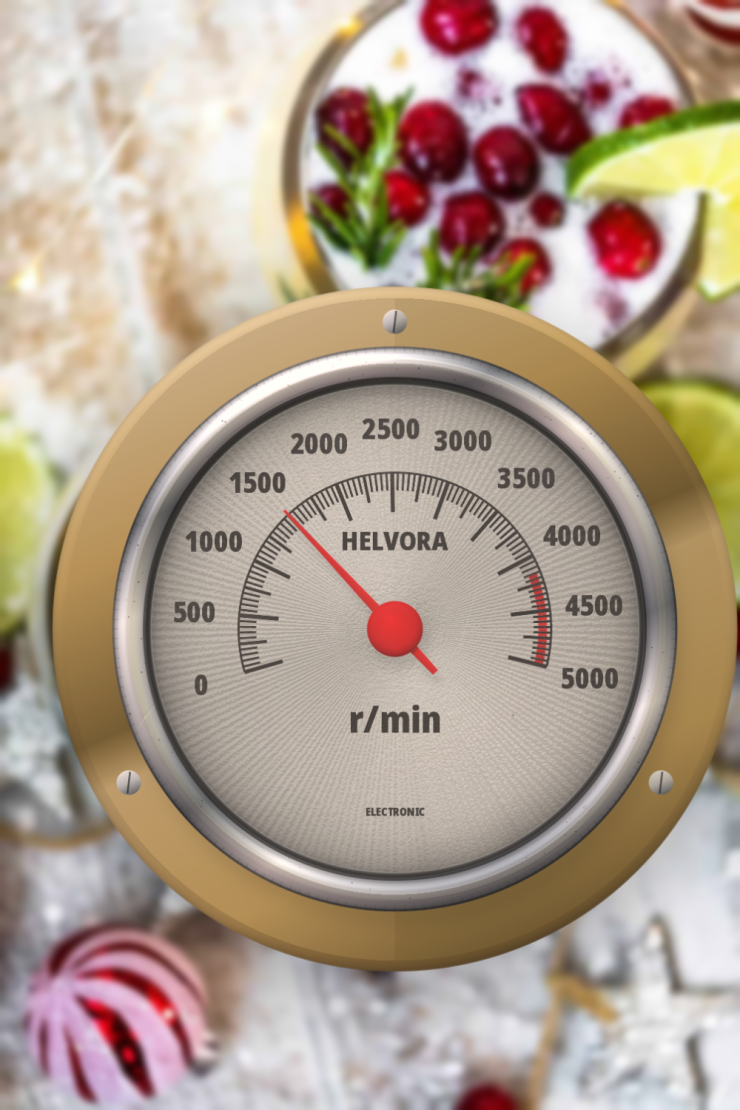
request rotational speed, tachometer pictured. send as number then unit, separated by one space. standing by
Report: 1500 rpm
